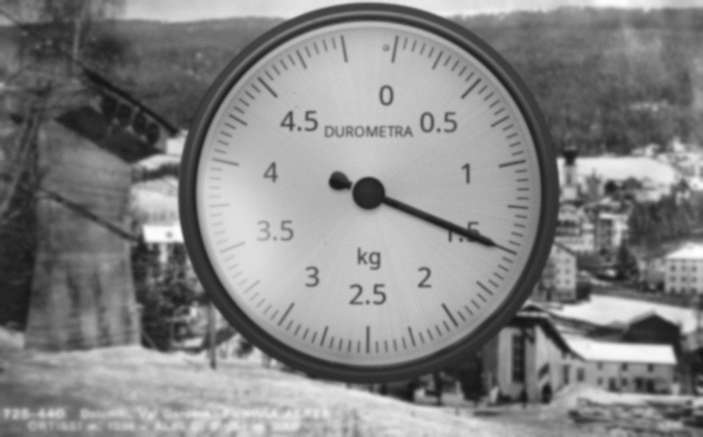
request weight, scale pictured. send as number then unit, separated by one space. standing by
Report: 1.5 kg
